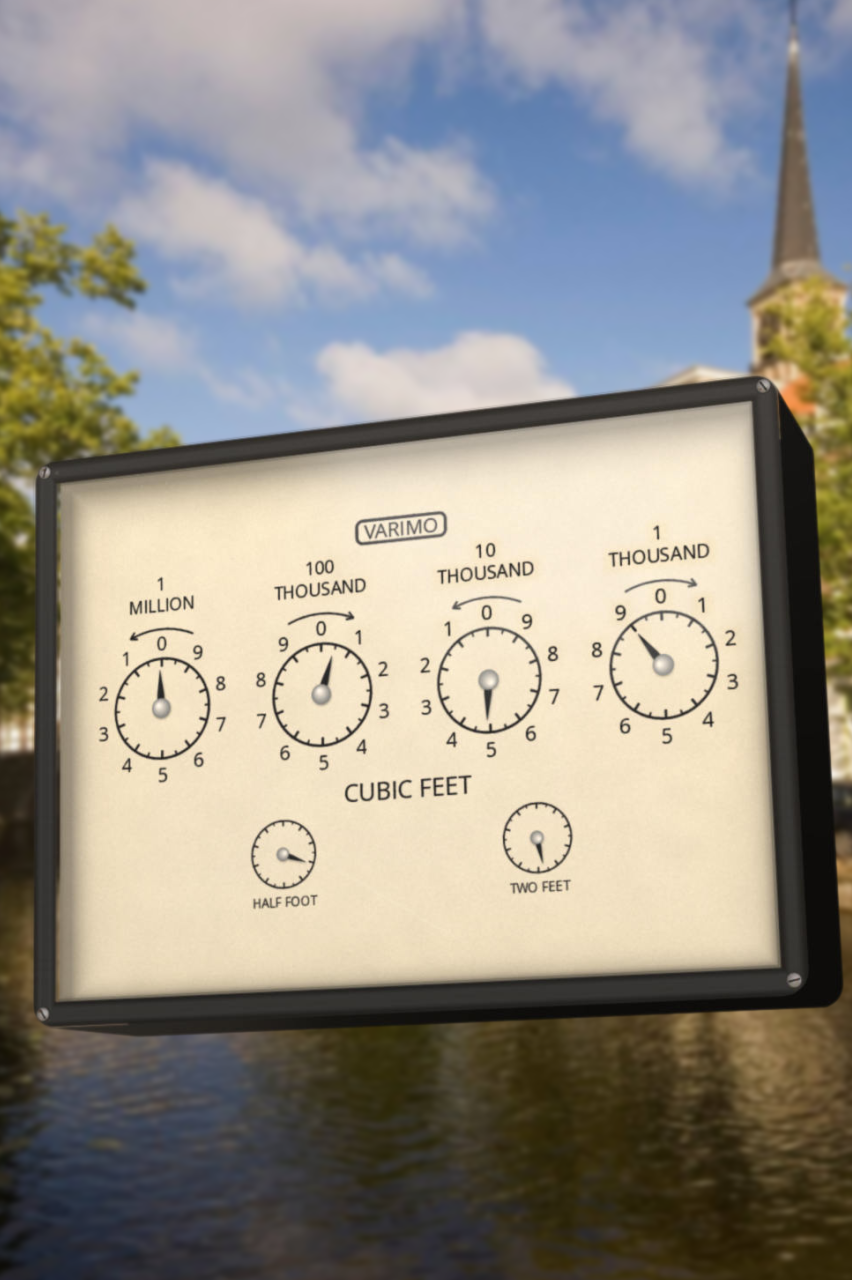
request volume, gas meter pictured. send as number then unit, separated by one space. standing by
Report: 4900 ft³
